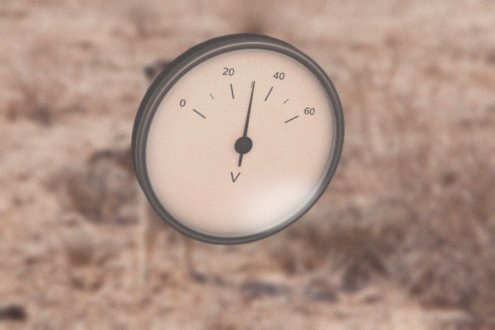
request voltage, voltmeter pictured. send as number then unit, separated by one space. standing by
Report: 30 V
